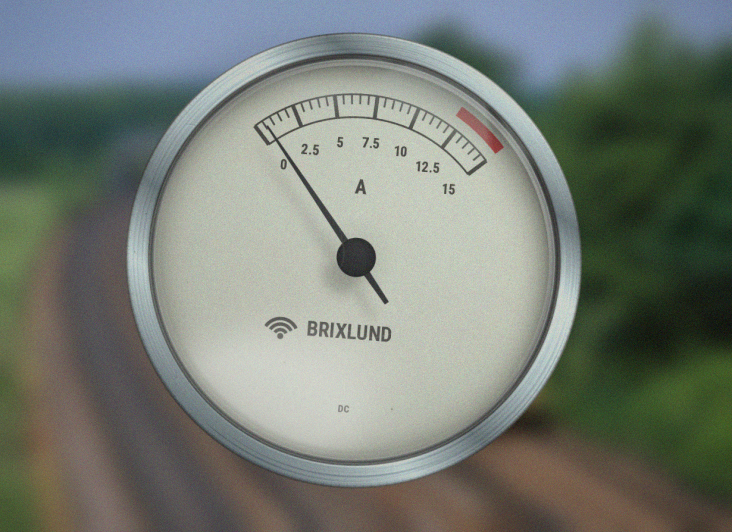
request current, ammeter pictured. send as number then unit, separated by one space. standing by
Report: 0.5 A
